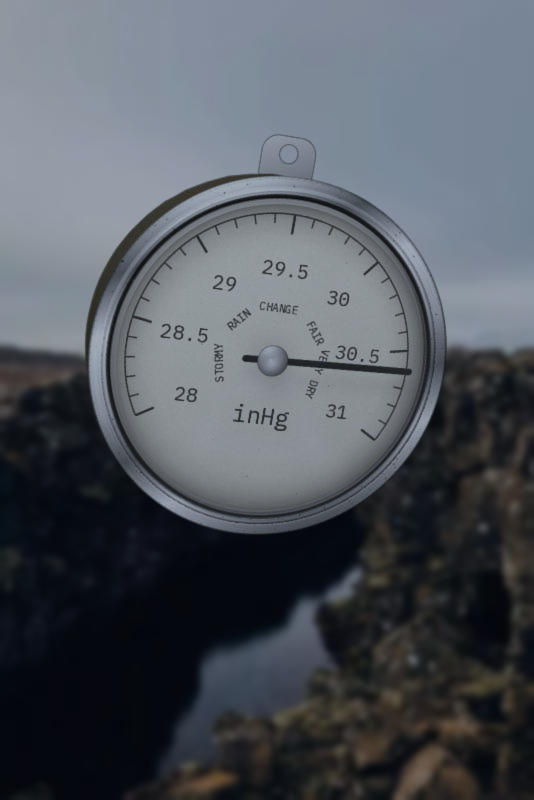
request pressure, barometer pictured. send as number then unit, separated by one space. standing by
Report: 30.6 inHg
